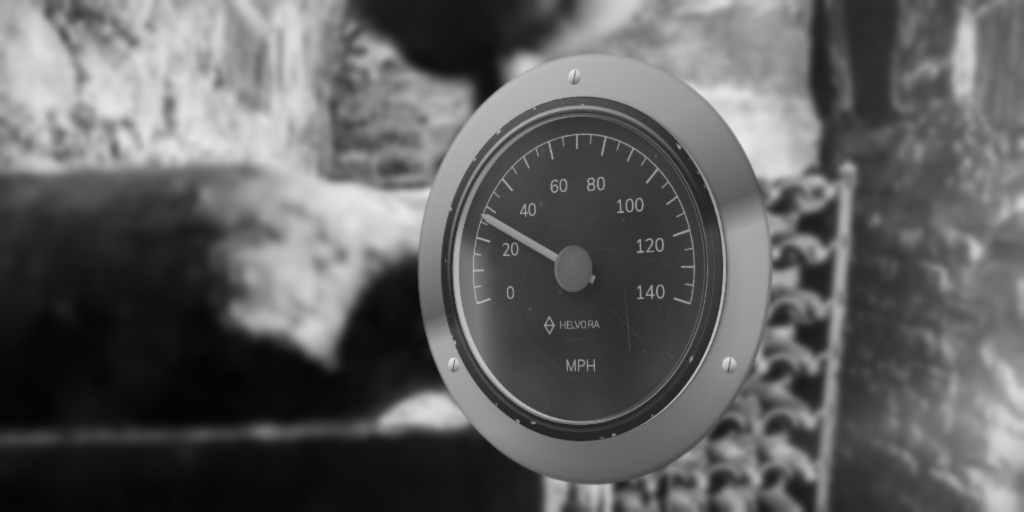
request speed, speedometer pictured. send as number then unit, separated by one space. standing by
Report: 27.5 mph
